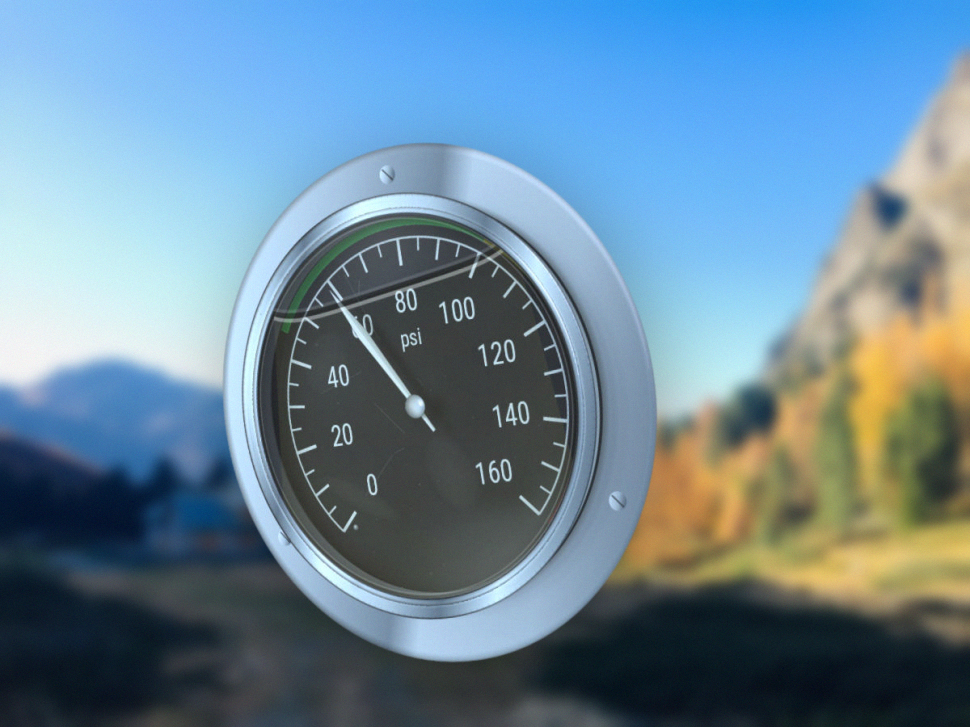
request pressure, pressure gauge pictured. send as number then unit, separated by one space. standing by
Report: 60 psi
